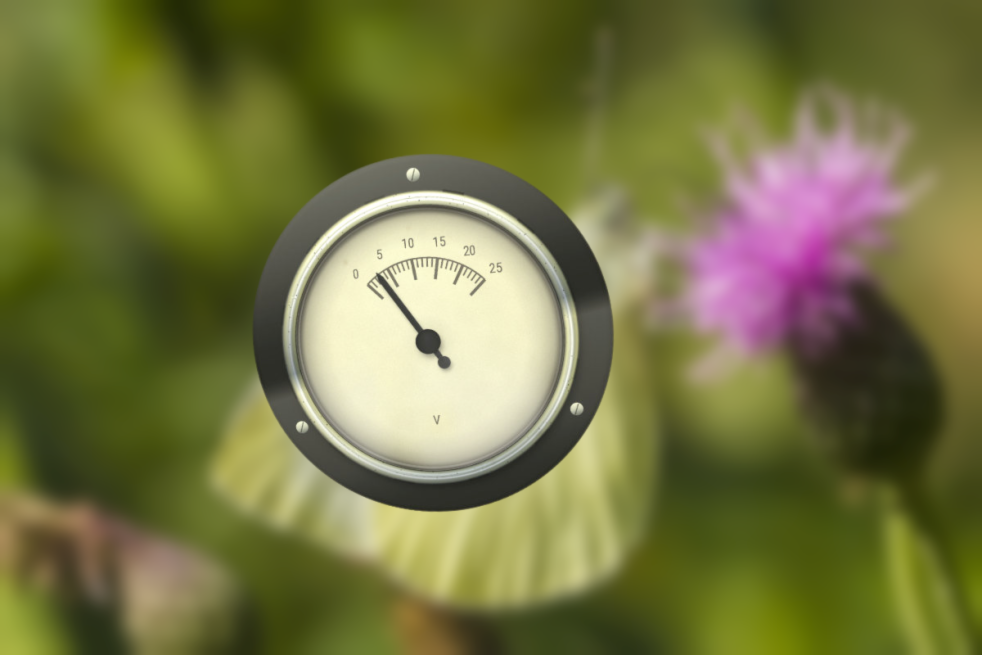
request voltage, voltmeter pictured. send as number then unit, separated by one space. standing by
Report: 3 V
